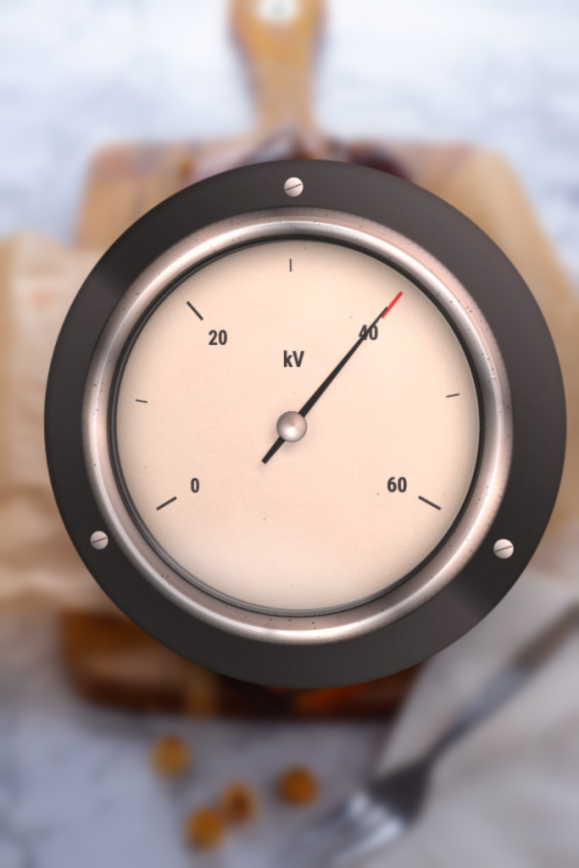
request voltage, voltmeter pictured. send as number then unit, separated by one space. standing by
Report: 40 kV
